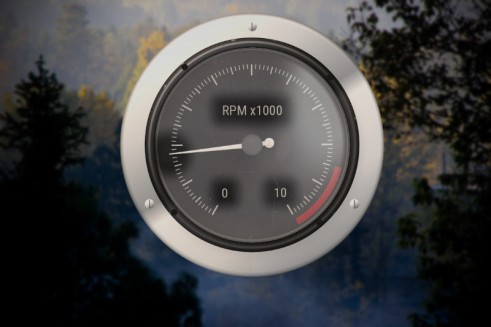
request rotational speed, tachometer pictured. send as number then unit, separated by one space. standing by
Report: 1800 rpm
